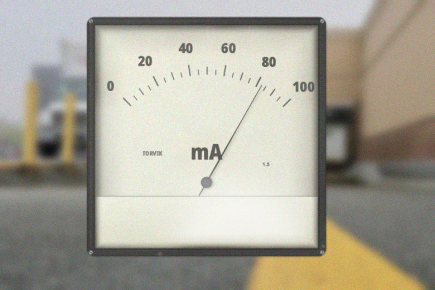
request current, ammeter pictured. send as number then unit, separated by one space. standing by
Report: 82.5 mA
